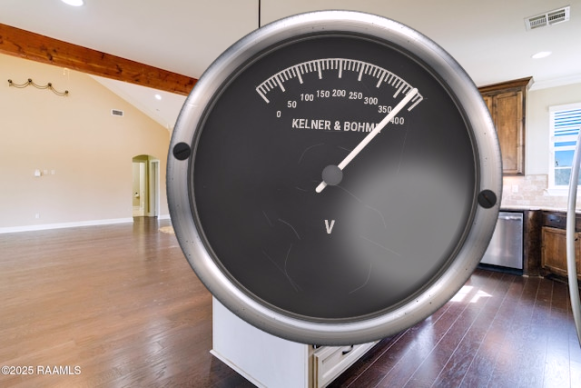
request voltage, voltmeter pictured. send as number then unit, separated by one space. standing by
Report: 380 V
